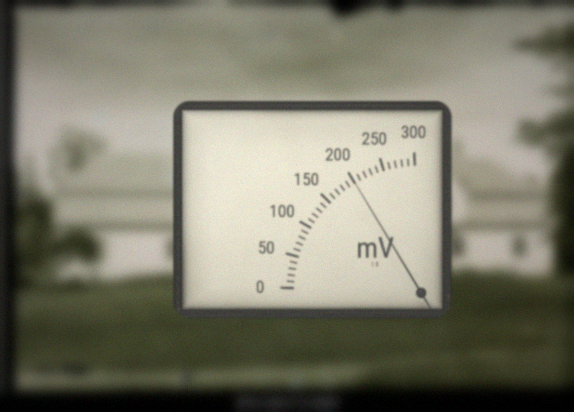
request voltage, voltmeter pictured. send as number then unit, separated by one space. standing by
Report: 200 mV
